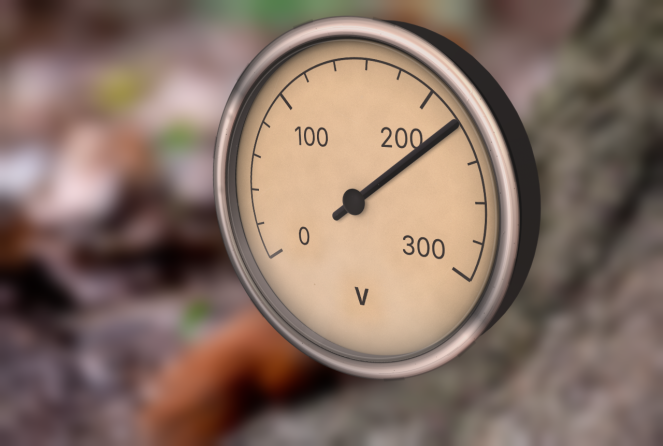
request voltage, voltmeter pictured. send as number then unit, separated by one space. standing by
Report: 220 V
